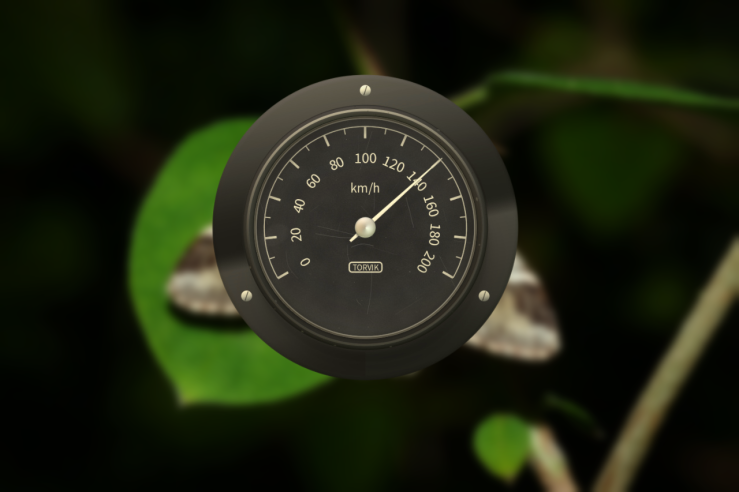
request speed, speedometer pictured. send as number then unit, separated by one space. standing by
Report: 140 km/h
